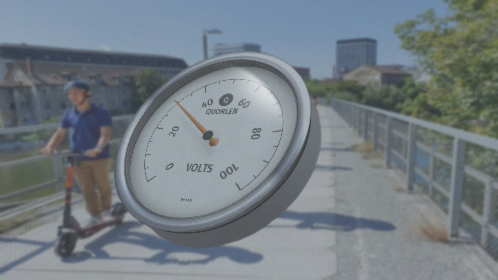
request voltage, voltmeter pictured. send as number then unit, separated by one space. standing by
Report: 30 V
